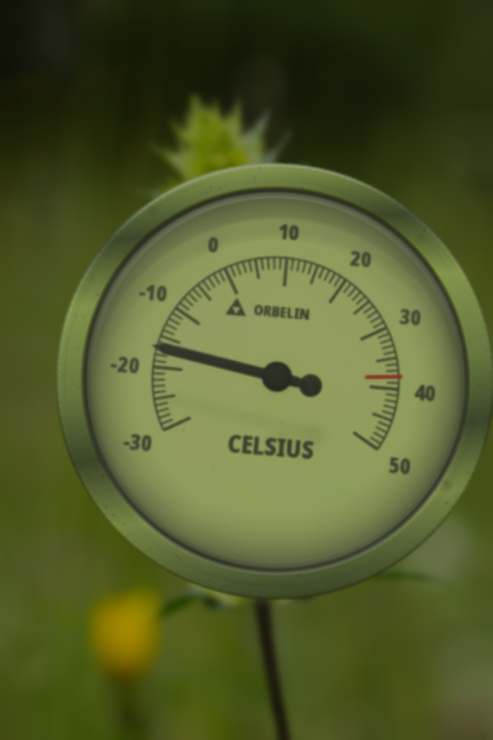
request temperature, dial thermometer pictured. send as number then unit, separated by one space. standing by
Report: -17 °C
